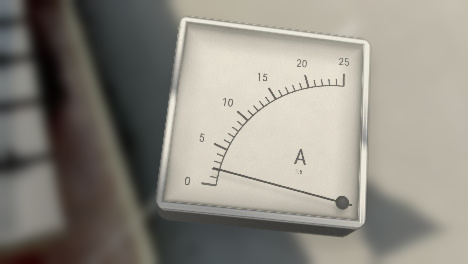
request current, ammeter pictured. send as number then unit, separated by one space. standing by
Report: 2 A
